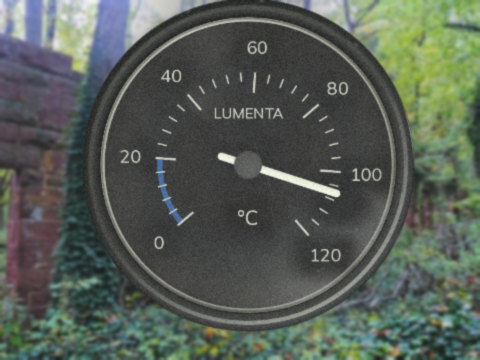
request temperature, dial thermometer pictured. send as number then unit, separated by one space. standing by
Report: 106 °C
